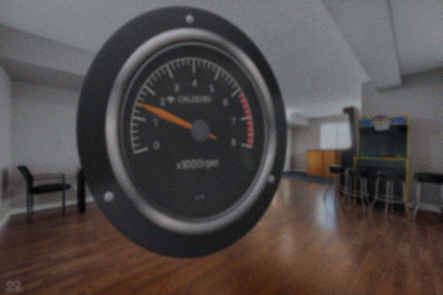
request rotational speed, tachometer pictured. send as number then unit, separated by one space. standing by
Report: 1400 rpm
